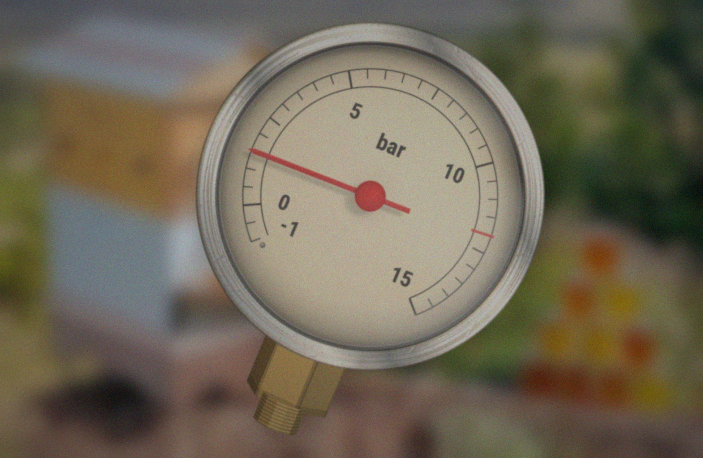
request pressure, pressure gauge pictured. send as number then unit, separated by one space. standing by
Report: 1.5 bar
